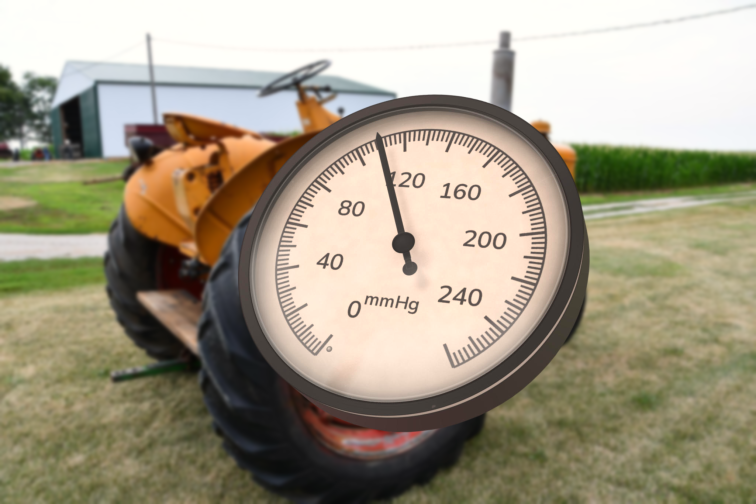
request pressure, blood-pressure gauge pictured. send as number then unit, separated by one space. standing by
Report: 110 mmHg
